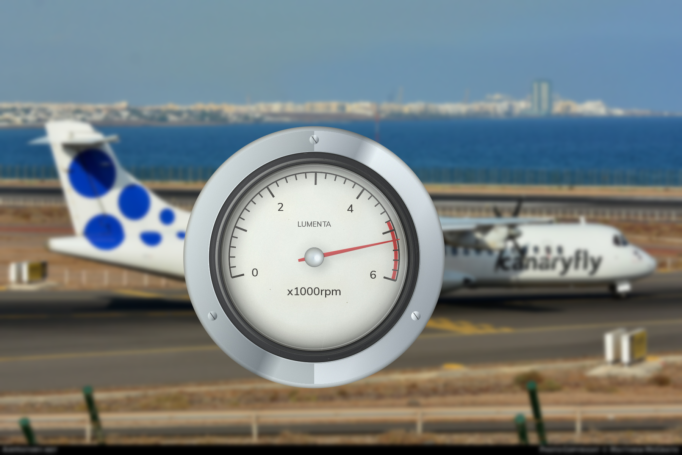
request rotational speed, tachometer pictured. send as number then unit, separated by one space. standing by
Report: 5200 rpm
